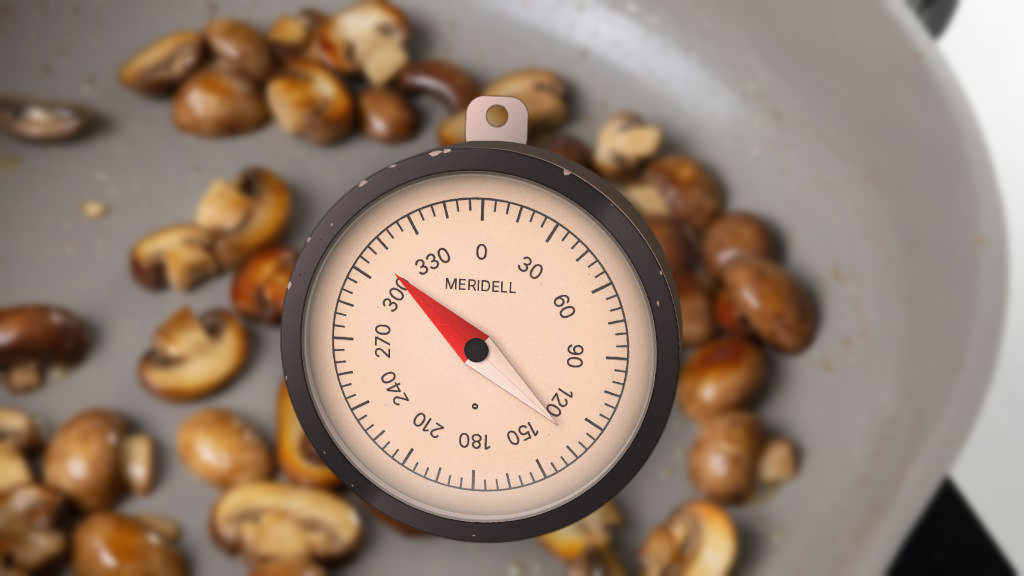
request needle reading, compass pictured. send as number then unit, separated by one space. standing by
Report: 310 °
